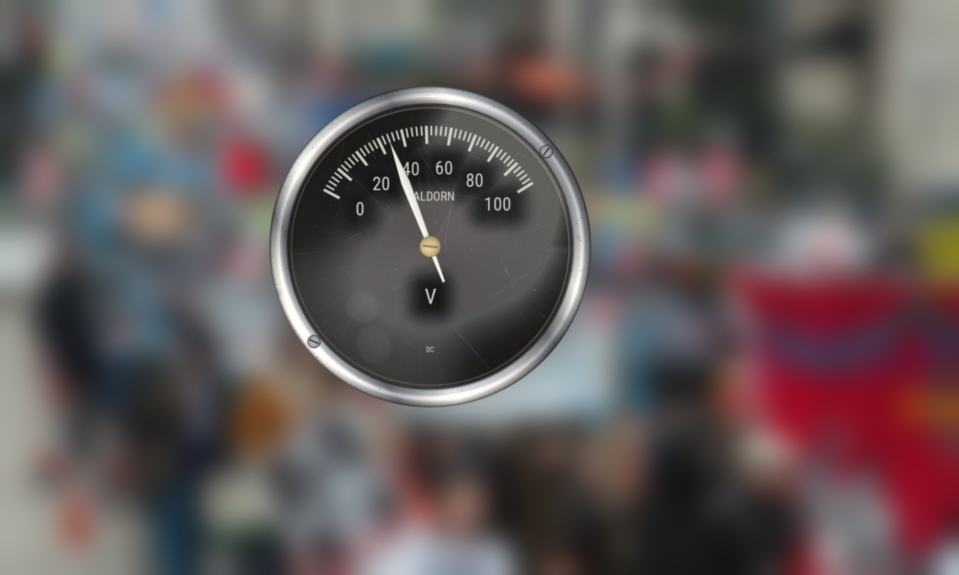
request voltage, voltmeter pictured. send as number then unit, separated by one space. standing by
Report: 34 V
